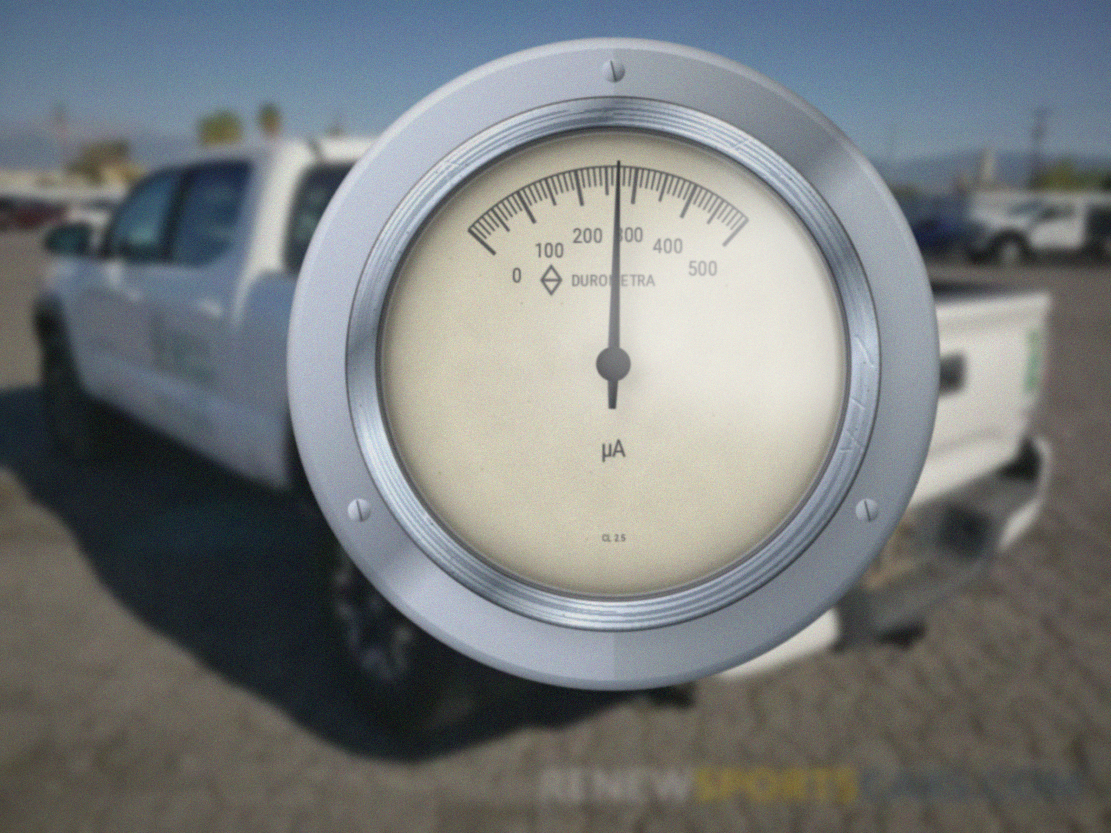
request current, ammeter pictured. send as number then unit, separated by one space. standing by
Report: 270 µA
